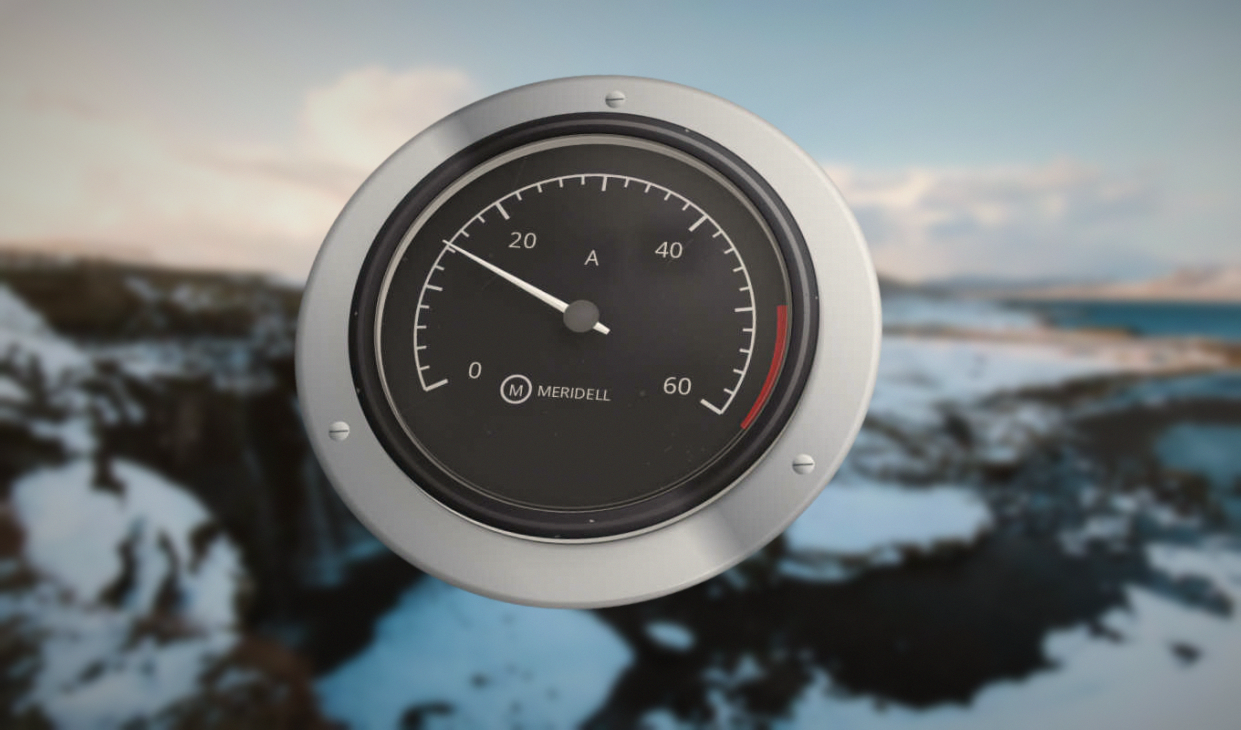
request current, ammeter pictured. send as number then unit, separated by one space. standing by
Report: 14 A
